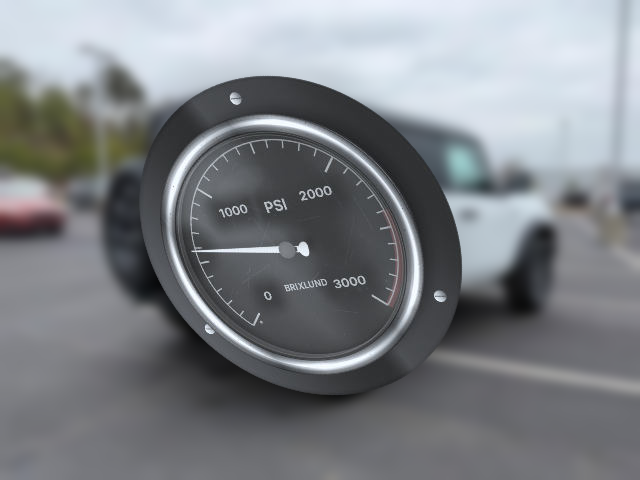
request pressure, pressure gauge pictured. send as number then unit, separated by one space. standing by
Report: 600 psi
